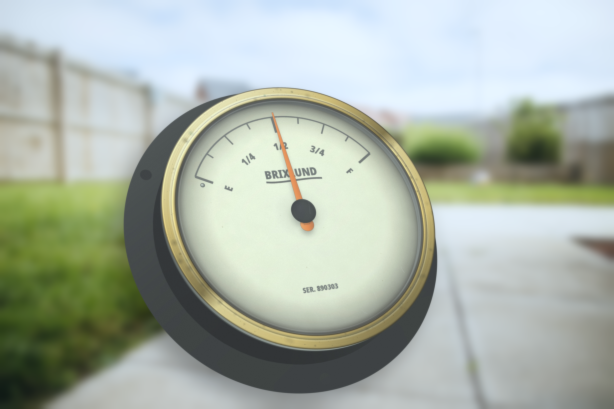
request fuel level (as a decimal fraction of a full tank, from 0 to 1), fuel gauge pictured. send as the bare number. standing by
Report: 0.5
